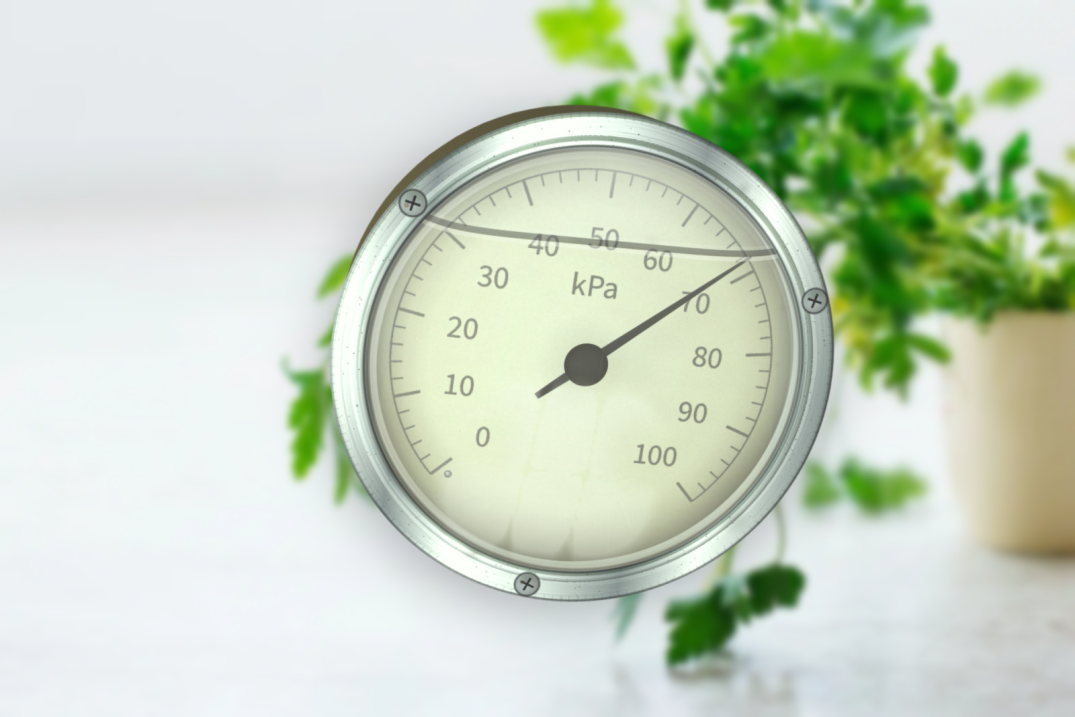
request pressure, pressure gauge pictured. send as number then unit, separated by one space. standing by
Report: 68 kPa
